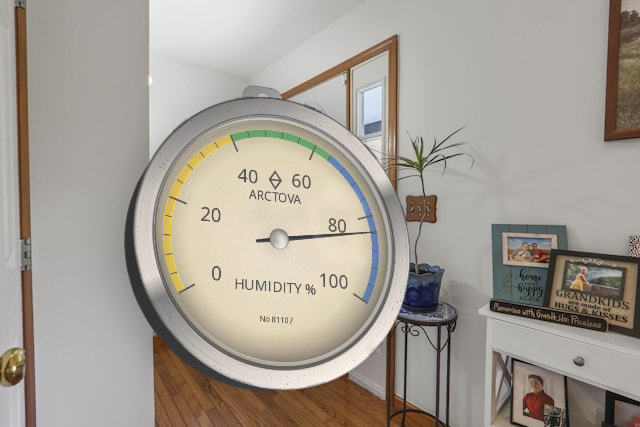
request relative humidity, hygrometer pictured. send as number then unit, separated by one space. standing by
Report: 84 %
